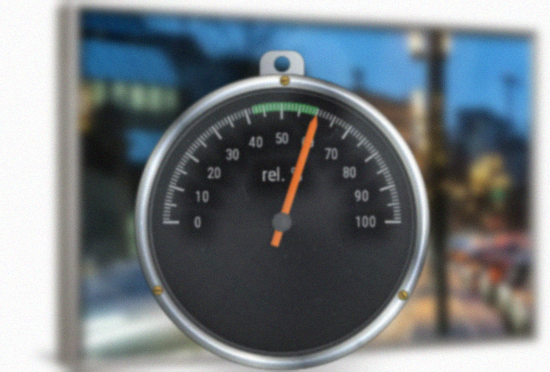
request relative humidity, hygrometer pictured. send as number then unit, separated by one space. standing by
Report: 60 %
